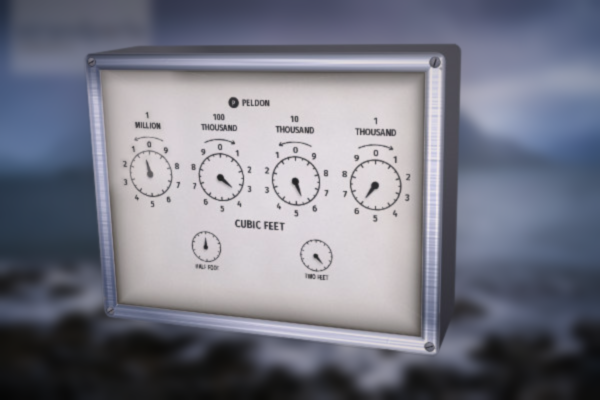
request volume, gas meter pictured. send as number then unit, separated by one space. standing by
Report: 35600 ft³
